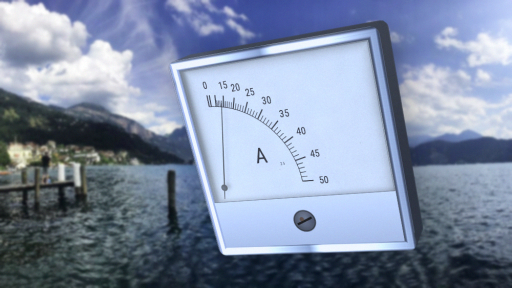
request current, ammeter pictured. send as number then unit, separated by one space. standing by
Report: 15 A
